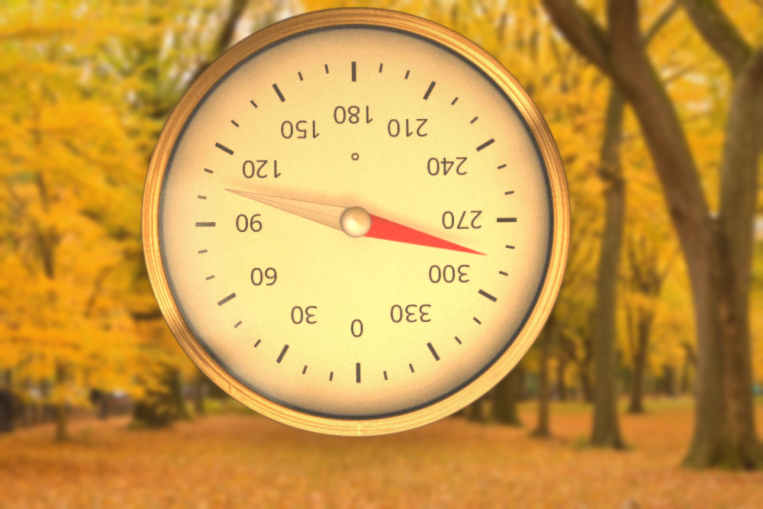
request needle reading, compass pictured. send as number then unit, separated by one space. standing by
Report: 285 °
